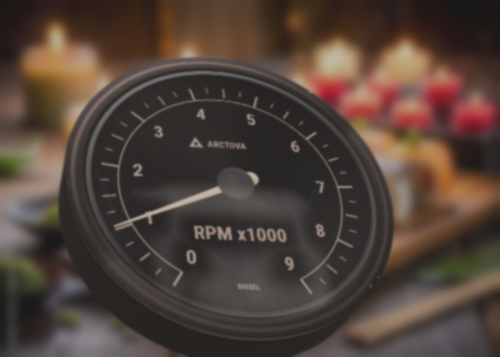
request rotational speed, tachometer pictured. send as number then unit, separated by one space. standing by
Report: 1000 rpm
